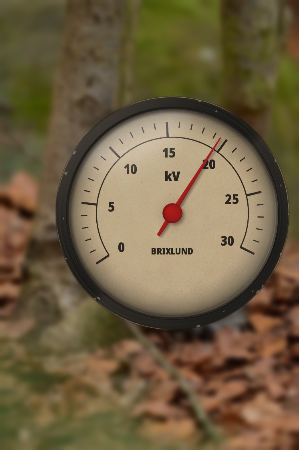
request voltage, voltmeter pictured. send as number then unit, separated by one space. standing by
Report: 19.5 kV
